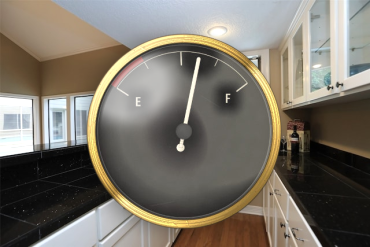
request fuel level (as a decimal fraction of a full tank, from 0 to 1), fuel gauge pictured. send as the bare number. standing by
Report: 0.625
